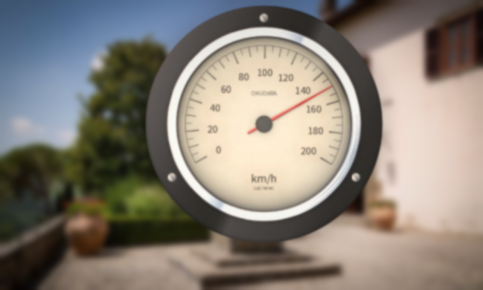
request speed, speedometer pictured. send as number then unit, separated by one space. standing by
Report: 150 km/h
